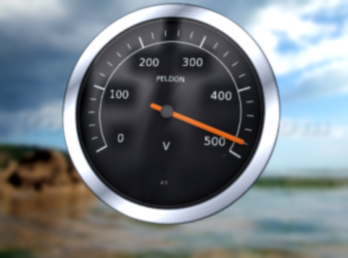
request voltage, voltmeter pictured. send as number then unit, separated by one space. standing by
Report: 480 V
